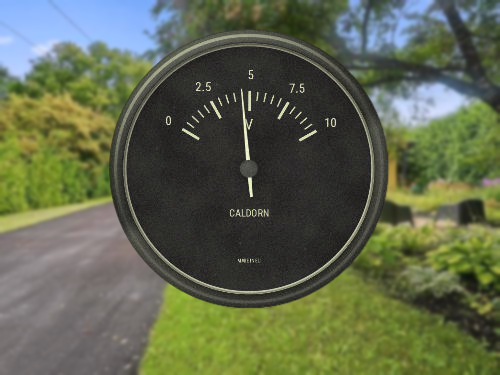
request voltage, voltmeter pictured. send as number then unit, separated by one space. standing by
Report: 4.5 V
